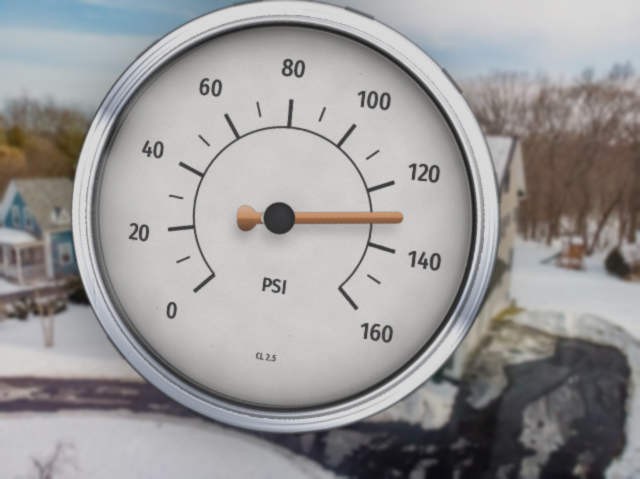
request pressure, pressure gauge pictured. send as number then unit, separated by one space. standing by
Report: 130 psi
